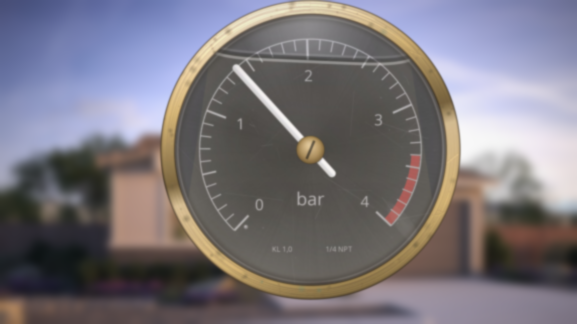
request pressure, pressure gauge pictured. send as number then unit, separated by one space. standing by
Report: 1.4 bar
